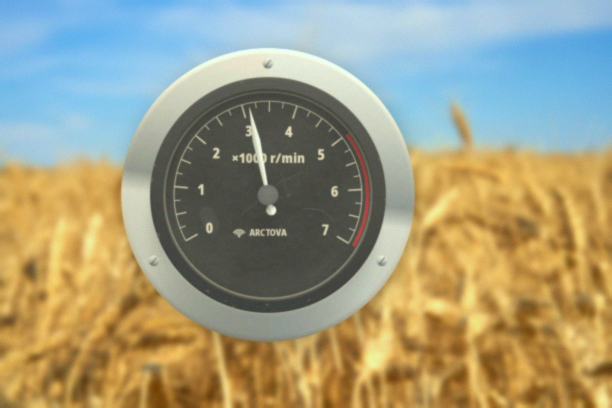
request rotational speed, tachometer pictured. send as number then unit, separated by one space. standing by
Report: 3125 rpm
